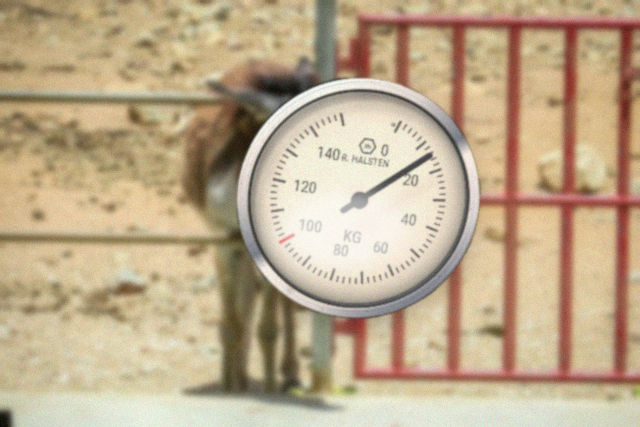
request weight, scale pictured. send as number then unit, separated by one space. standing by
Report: 14 kg
